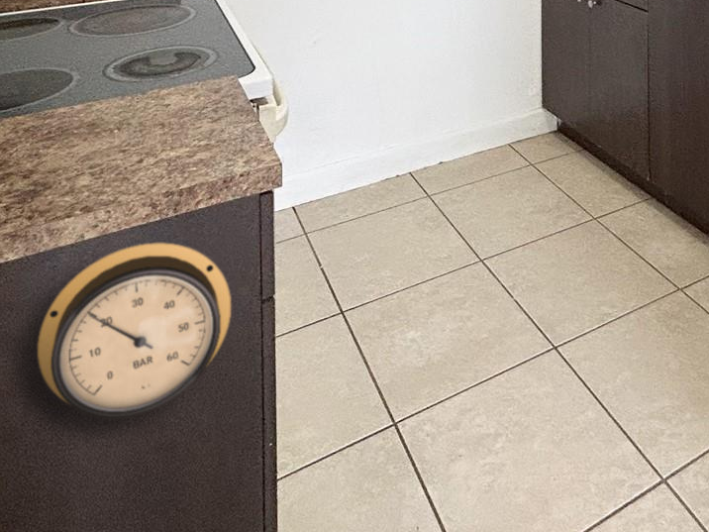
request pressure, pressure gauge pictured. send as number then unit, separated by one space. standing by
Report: 20 bar
